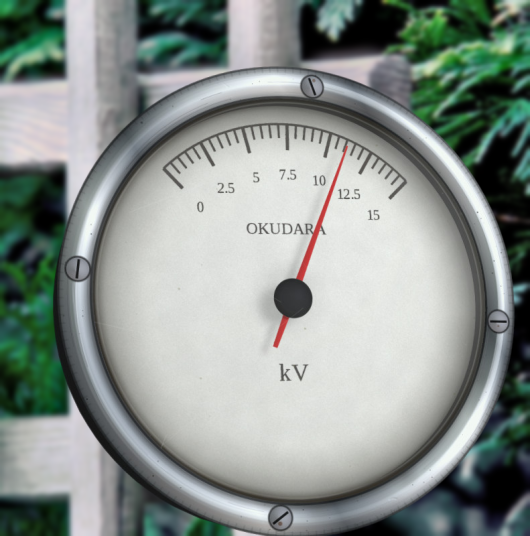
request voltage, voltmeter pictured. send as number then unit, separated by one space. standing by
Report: 11 kV
